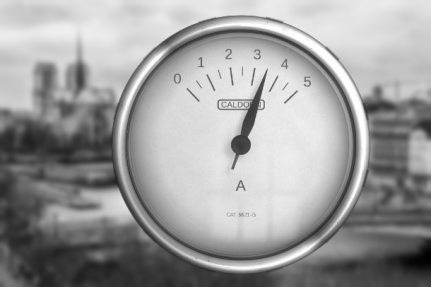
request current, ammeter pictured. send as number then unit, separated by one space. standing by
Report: 3.5 A
